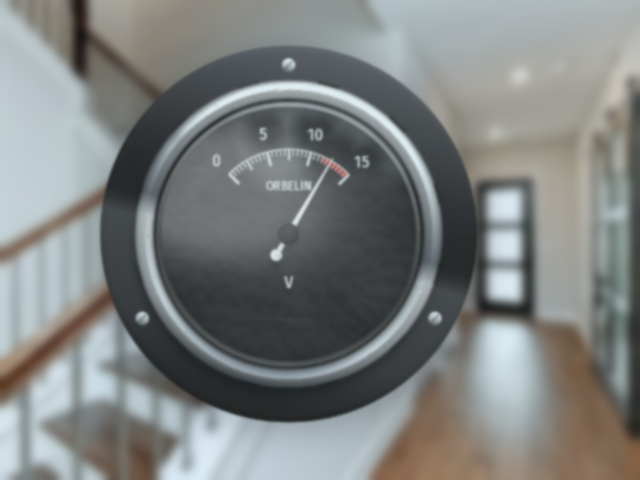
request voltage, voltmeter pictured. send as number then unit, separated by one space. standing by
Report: 12.5 V
